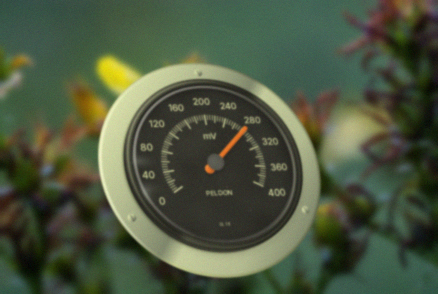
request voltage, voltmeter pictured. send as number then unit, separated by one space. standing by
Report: 280 mV
